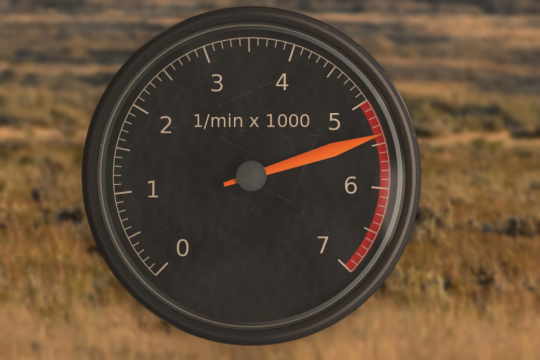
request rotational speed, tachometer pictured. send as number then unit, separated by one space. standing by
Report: 5400 rpm
